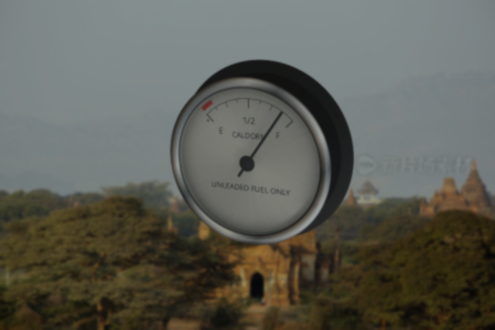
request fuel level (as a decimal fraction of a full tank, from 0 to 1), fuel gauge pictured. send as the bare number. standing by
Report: 0.875
